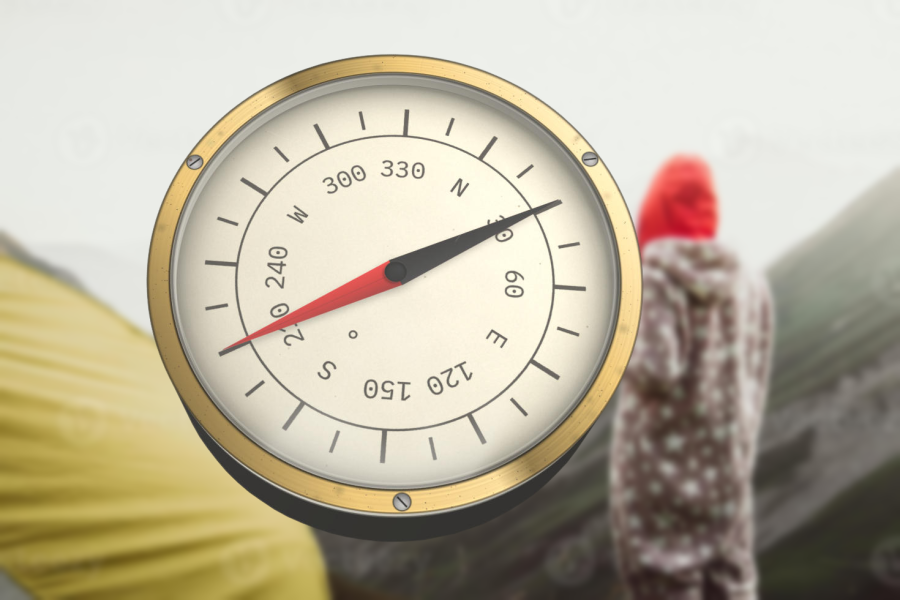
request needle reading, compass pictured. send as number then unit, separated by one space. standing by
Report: 210 °
